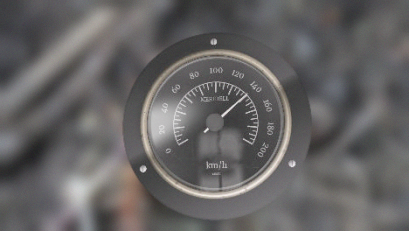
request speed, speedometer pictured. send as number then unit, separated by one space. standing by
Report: 140 km/h
